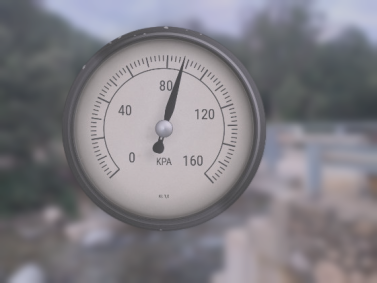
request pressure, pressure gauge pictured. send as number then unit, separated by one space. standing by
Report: 88 kPa
